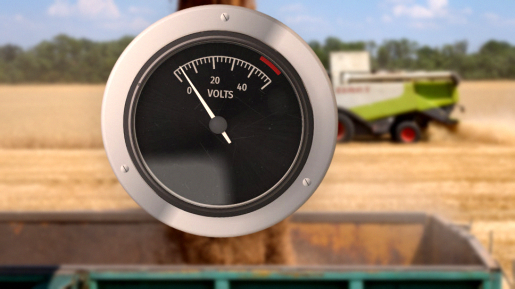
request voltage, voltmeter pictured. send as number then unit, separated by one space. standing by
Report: 4 V
